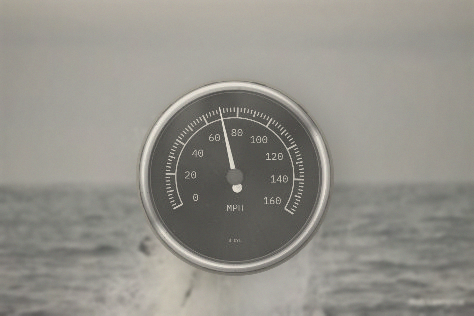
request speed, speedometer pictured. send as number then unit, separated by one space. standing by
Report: 70 mph
